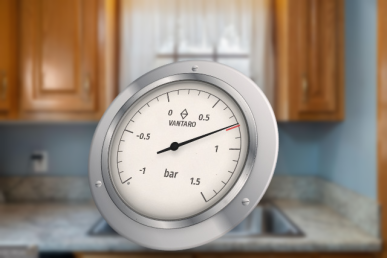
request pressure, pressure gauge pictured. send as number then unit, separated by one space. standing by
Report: 0.8 bar
